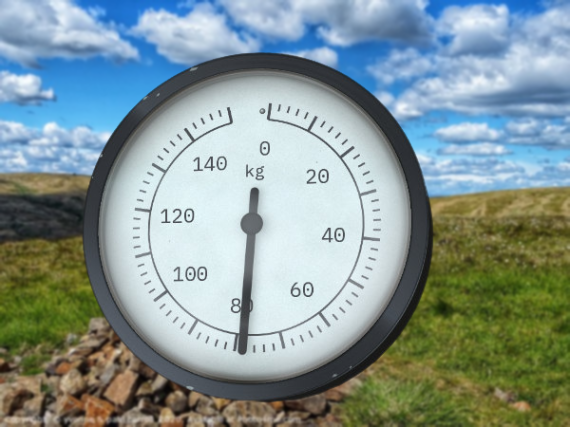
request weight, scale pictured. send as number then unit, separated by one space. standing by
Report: 78 kg
